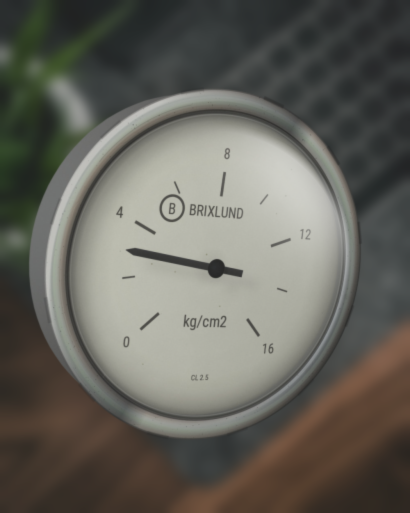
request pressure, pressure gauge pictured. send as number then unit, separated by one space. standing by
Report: 3 kg/cm²
